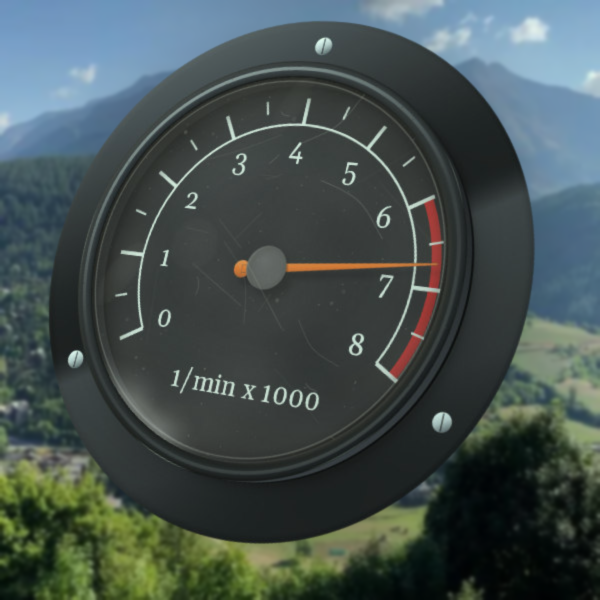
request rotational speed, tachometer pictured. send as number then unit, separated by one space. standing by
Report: 6750 rpm
